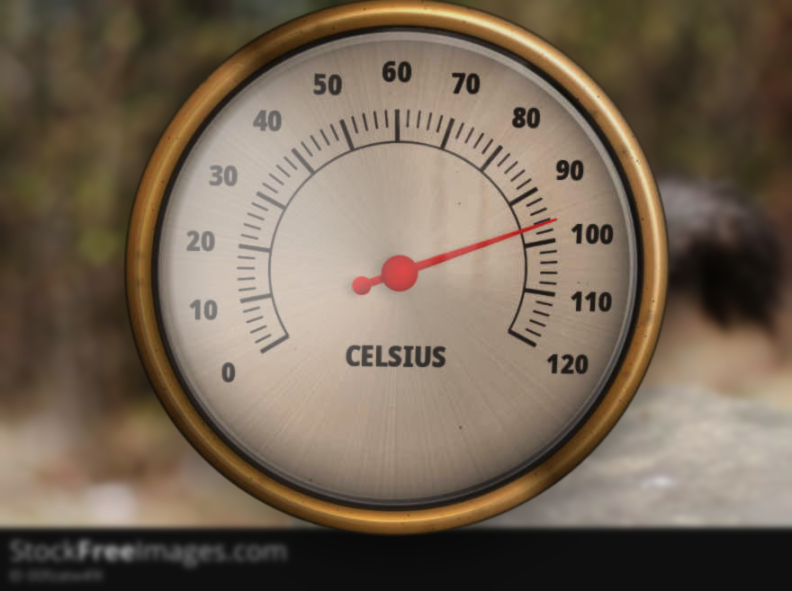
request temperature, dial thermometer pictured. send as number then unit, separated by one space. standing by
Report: 96 °C
